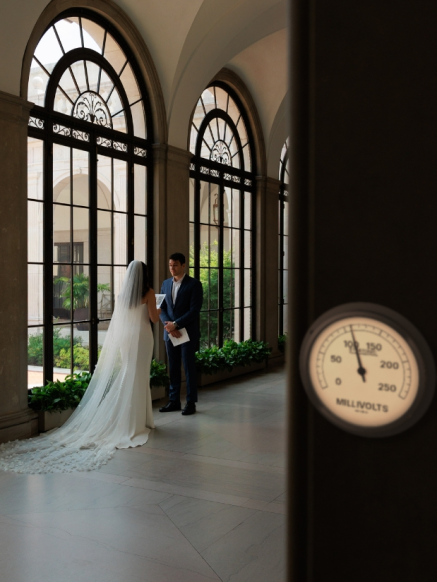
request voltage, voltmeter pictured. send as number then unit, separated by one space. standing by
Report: 110 mV
